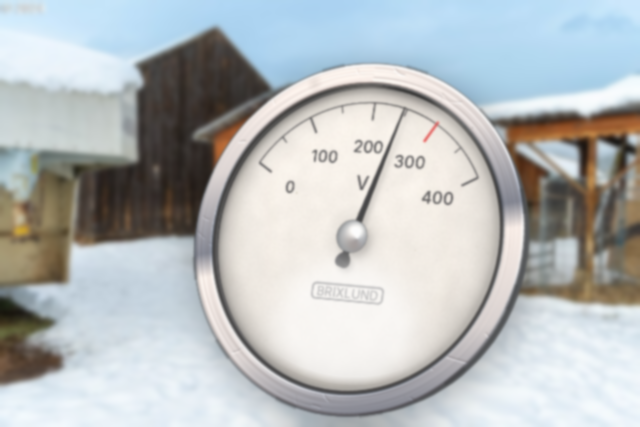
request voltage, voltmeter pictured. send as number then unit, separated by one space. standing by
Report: 250 V
